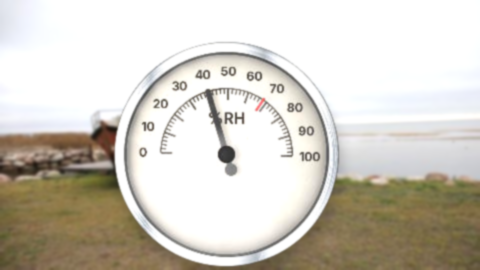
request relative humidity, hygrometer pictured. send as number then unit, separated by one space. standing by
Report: 40 %
